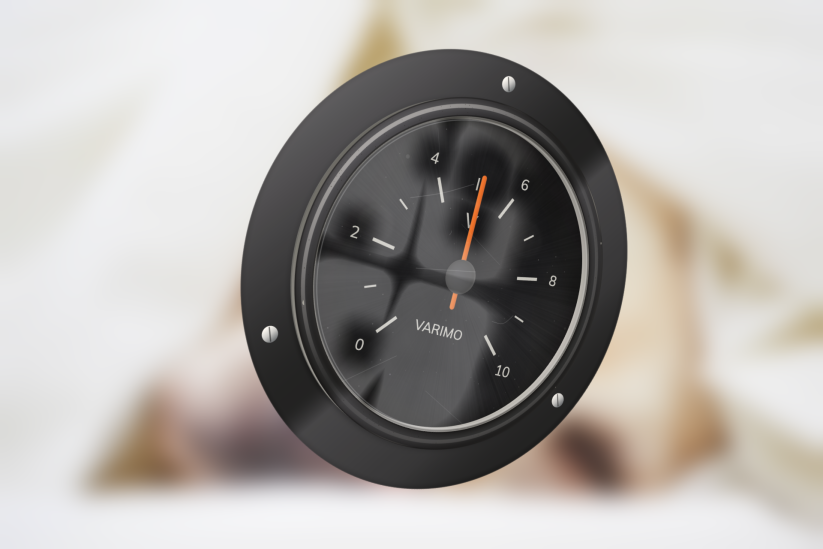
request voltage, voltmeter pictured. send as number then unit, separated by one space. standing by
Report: 5 V
